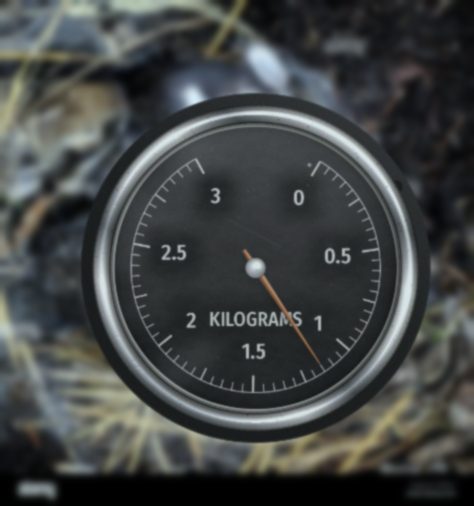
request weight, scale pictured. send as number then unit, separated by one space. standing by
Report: 1.15 kg
